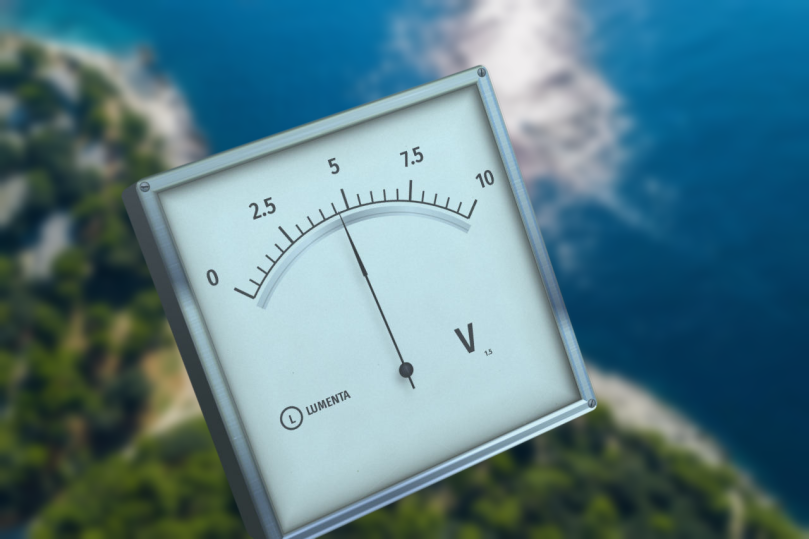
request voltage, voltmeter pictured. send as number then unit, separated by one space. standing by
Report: 4.5 V
